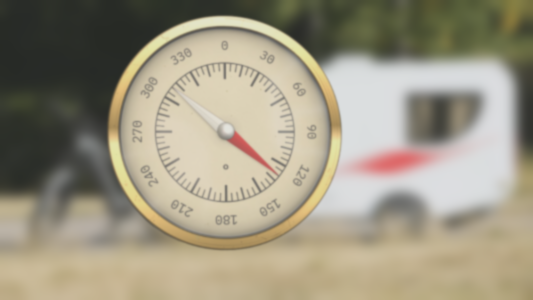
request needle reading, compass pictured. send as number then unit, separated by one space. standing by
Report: 130 °
